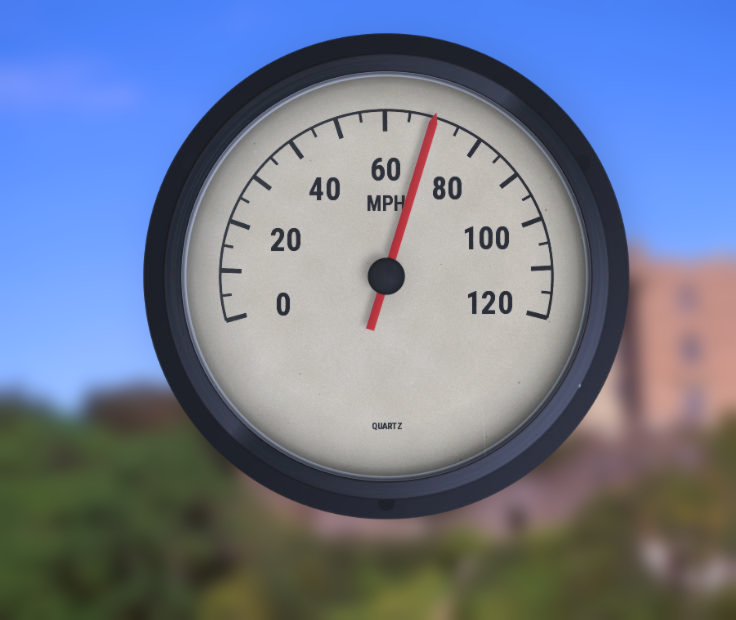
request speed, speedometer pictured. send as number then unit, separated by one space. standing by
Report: 70 mph
